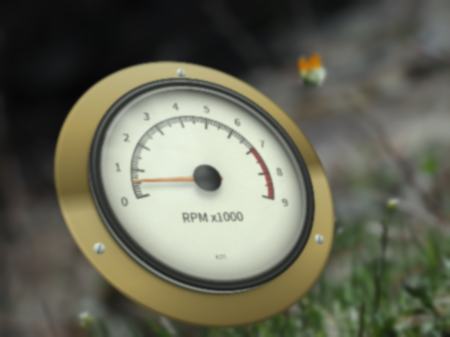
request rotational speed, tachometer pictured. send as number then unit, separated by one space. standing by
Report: 500 rpm
